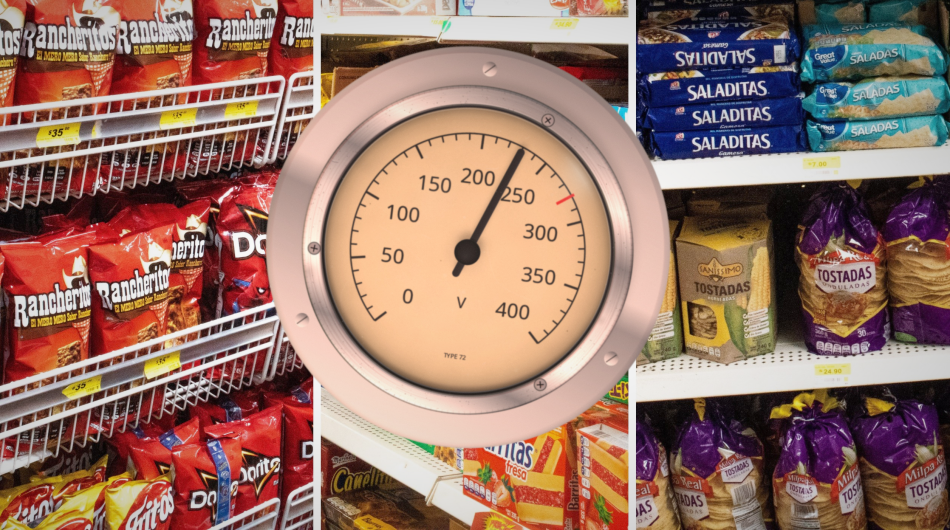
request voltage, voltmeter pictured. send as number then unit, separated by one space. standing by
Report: 230 V
